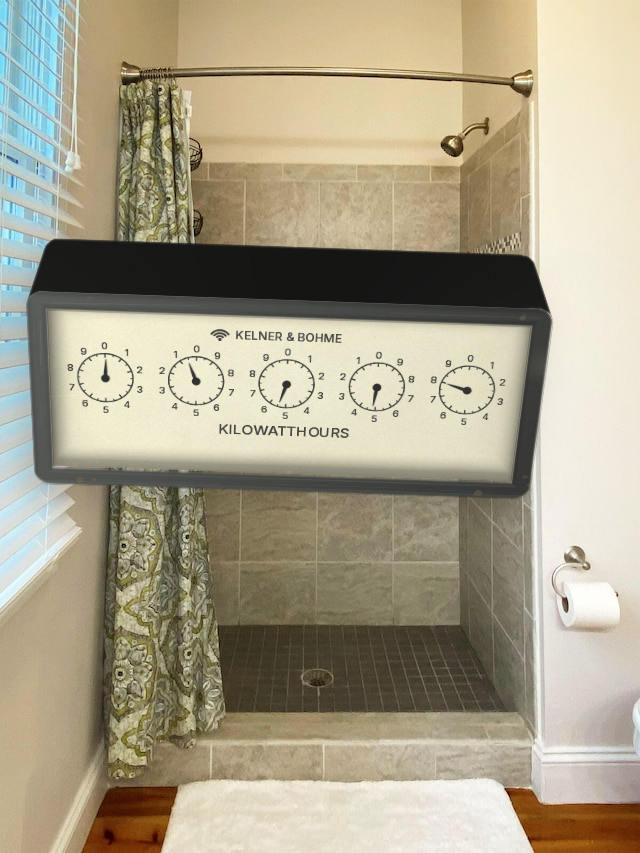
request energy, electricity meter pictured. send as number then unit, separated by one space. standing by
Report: 548 kWh
